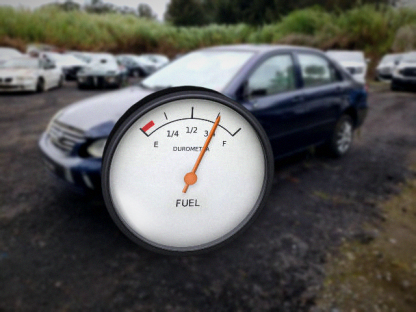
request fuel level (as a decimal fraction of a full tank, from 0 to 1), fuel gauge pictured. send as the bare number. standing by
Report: 0.75
